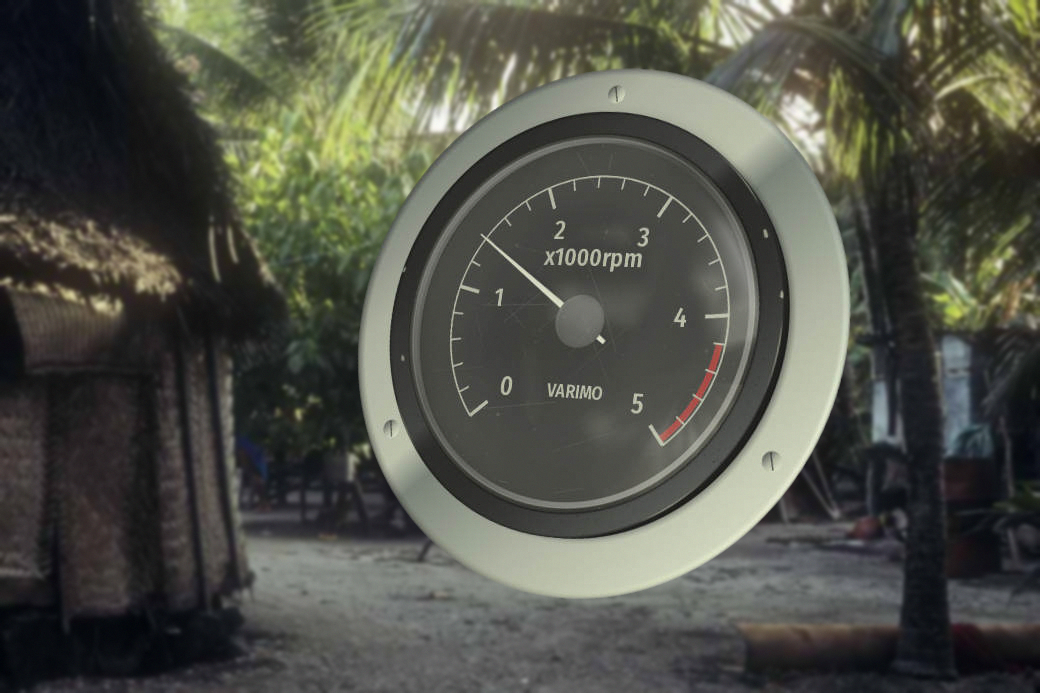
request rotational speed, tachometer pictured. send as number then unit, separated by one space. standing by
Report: 1400 rpm
